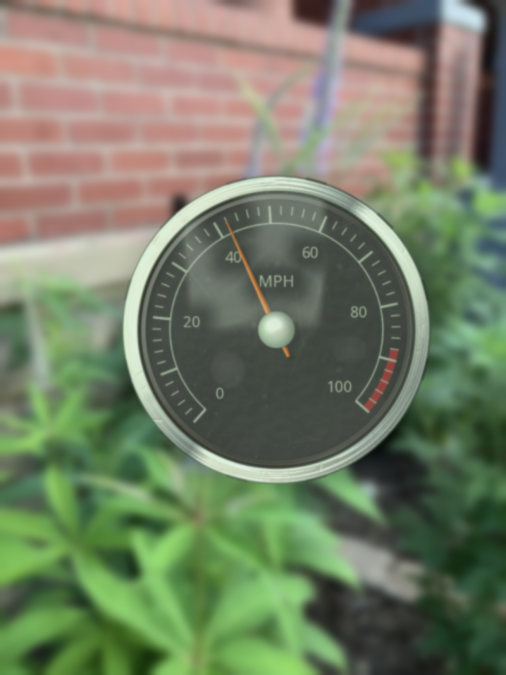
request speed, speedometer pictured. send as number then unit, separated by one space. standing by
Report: 42 mph
